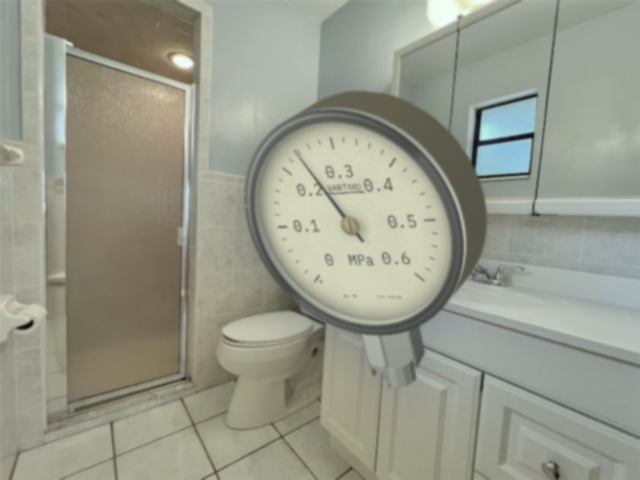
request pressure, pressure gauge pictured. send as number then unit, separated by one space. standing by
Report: 0.24 MPa
